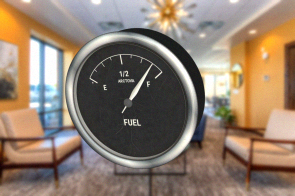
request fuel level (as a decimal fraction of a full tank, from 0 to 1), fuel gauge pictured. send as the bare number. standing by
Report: 0.875
